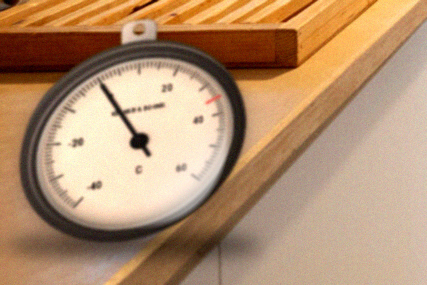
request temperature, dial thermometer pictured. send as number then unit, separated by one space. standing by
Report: 0 °C
